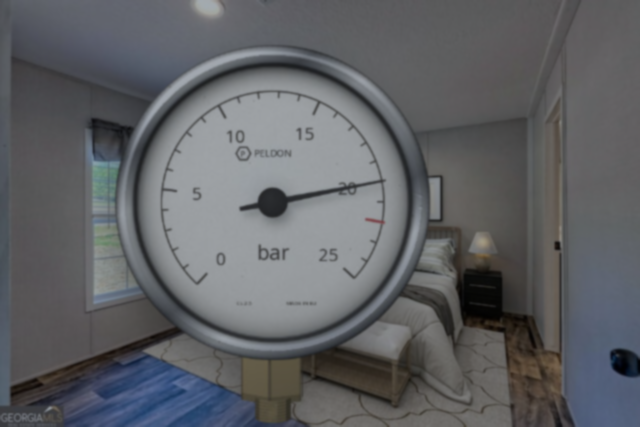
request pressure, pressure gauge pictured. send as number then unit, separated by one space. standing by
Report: 20 bar
